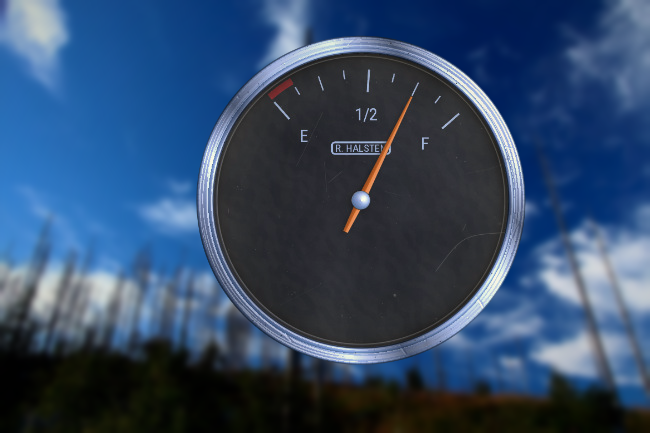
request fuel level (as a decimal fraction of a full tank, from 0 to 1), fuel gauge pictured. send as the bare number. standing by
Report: 0.75
